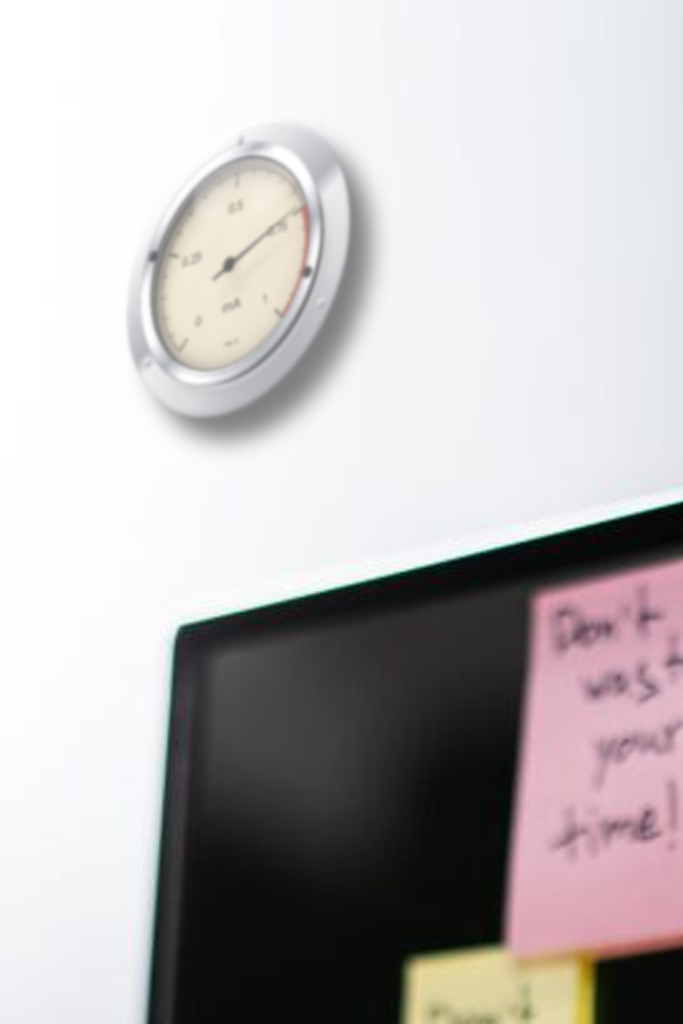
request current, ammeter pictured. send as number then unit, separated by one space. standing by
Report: 0.75 mA
